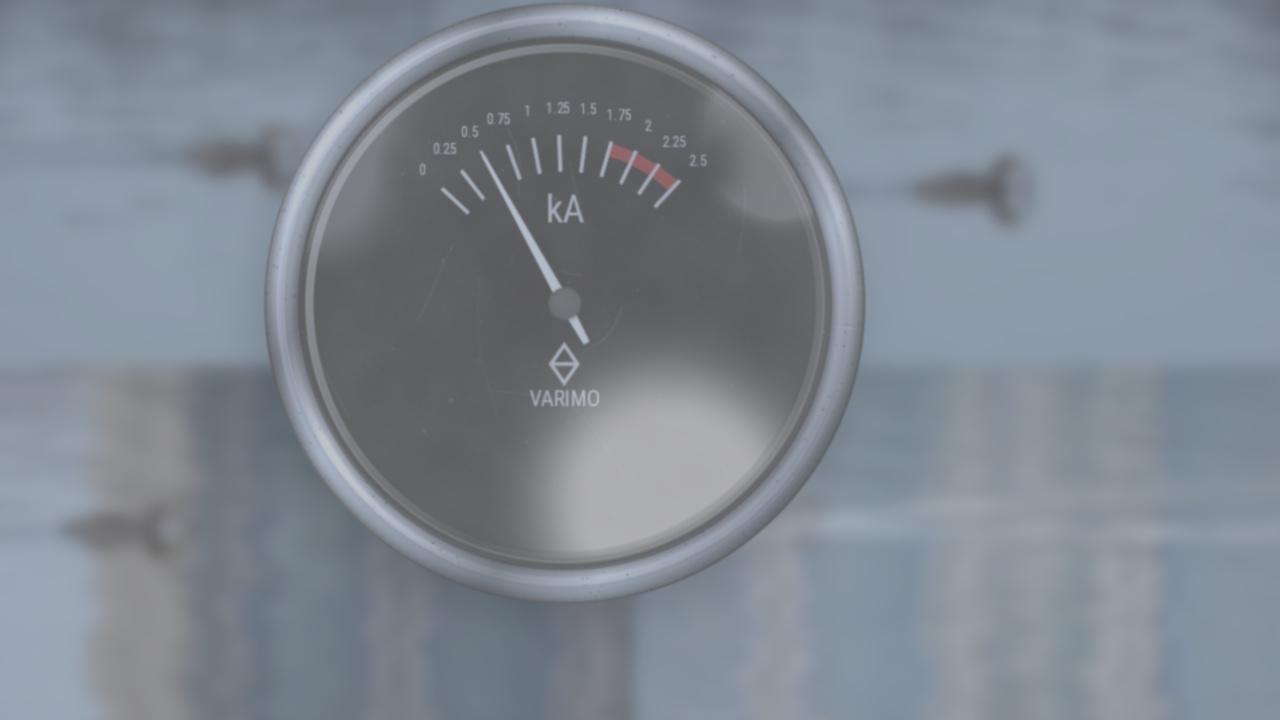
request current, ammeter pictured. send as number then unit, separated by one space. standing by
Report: 0.5 kA
